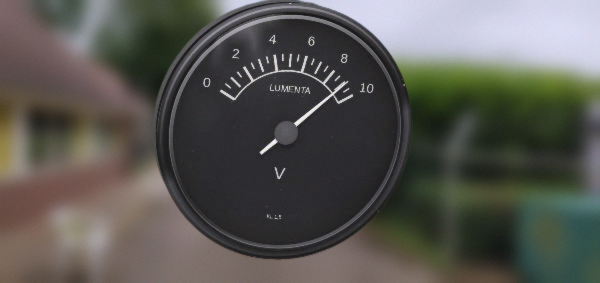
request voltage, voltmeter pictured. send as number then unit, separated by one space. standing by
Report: 9 V
